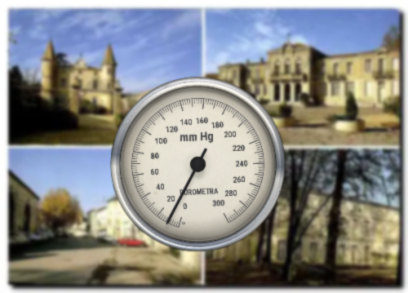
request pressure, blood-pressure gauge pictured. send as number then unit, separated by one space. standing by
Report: 10 mmHg
